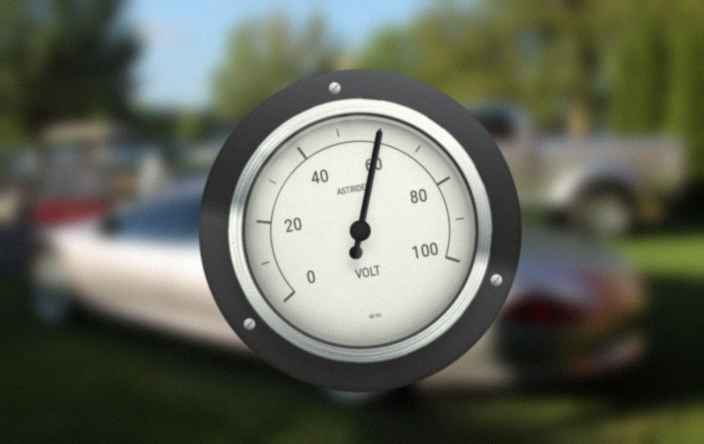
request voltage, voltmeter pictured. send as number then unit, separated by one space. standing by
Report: 60 V
